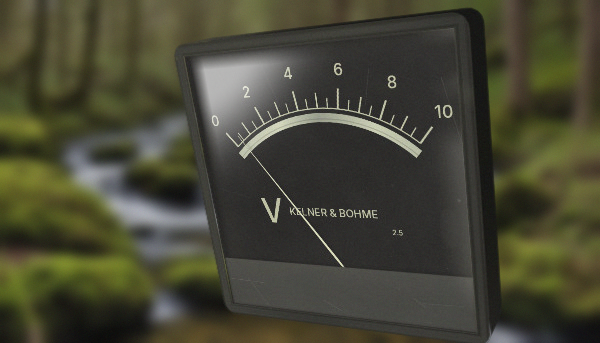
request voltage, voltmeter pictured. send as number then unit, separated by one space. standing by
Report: 0.5 V
